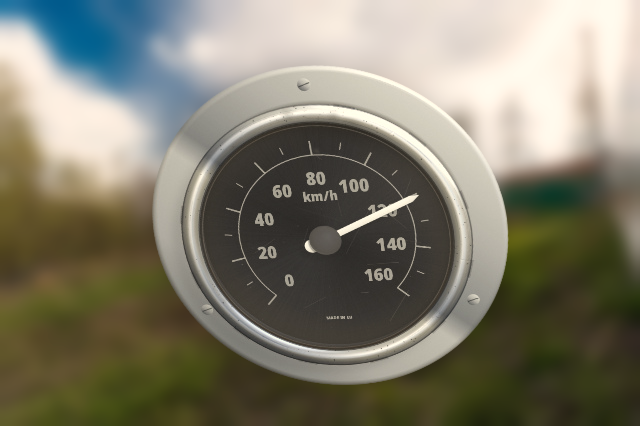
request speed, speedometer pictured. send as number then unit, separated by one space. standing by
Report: 120 km/h
